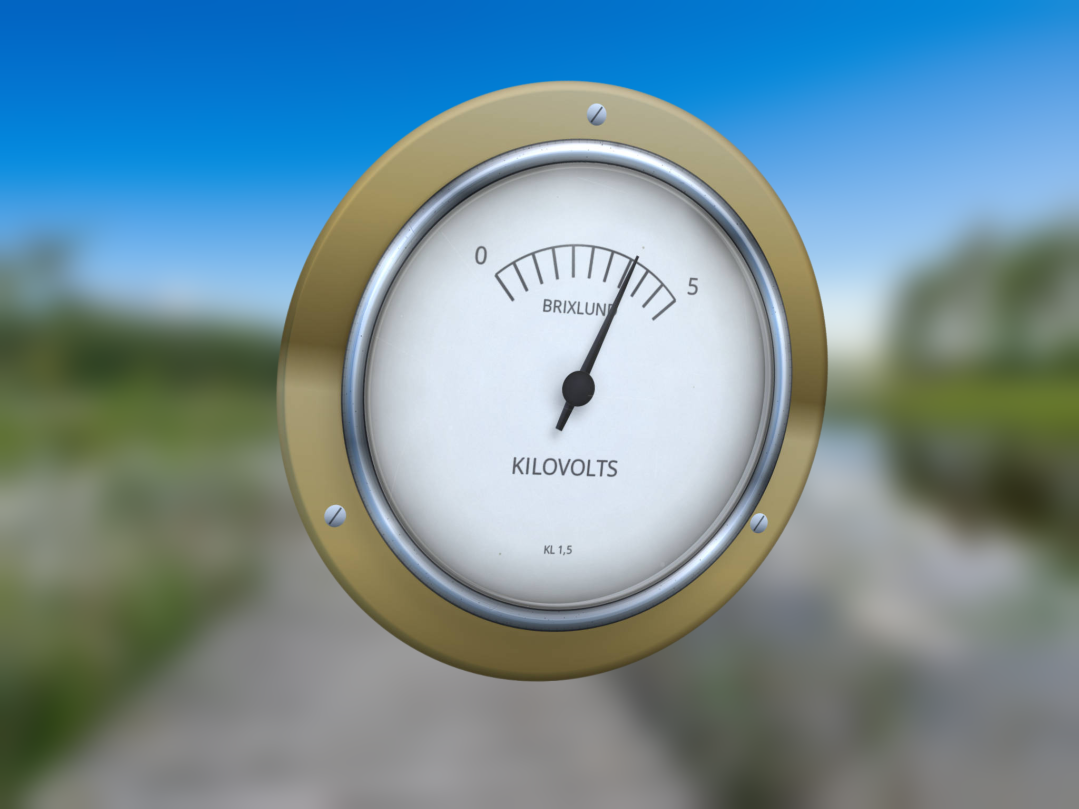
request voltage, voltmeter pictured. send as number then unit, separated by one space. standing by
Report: 3.5 kV
